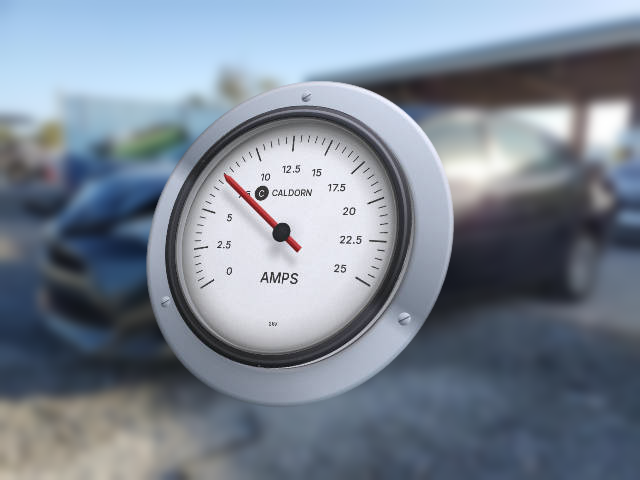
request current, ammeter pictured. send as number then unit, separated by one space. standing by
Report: 7.5 A
